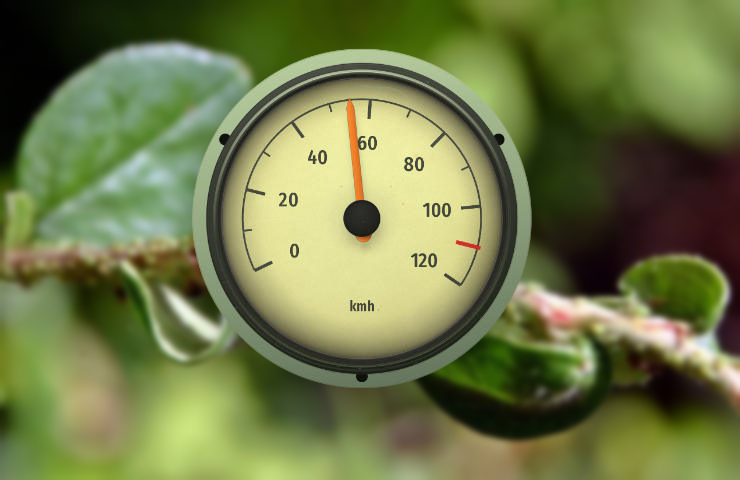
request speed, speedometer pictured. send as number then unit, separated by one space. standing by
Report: 55 km/h
